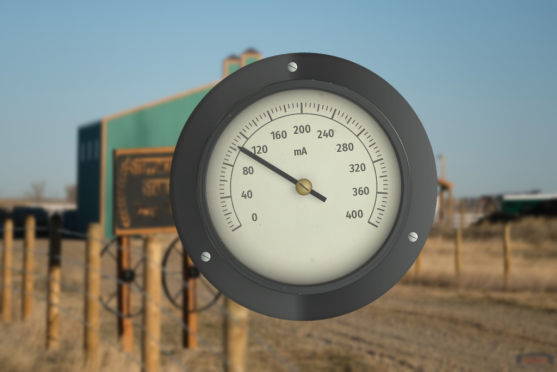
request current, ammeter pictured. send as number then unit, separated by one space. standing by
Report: 105 mA
